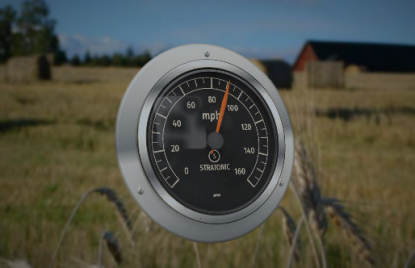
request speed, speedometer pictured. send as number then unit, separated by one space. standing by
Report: 90 mph
